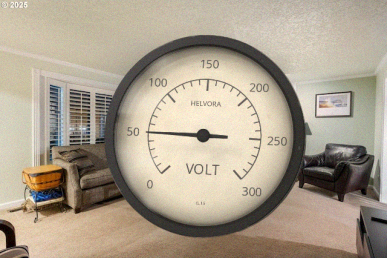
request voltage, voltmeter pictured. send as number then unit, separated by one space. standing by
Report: 50 V
